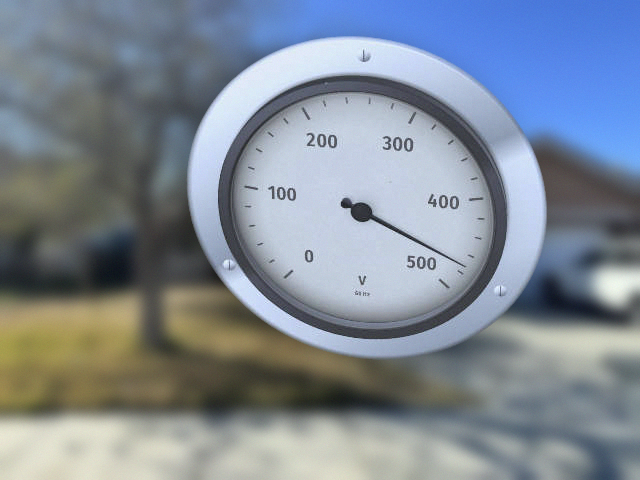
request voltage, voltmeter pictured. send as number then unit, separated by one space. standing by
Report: 470 V
